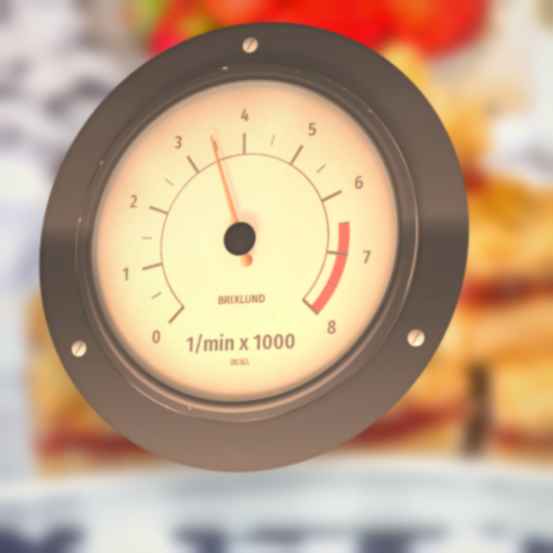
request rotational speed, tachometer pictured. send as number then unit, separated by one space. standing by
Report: 3500 rpm
